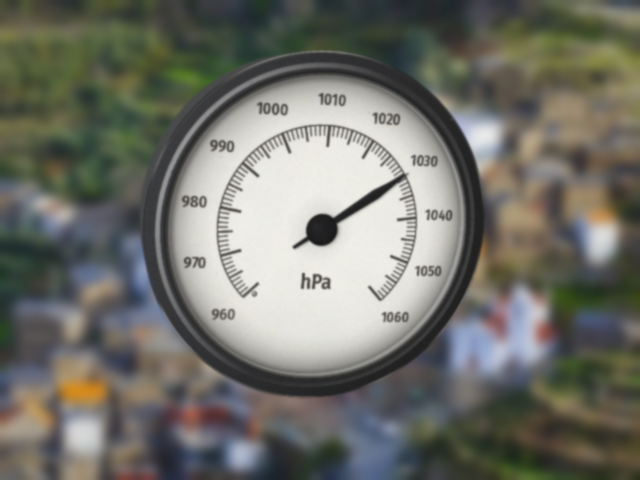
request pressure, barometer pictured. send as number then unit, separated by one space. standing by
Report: 1030 hPa
